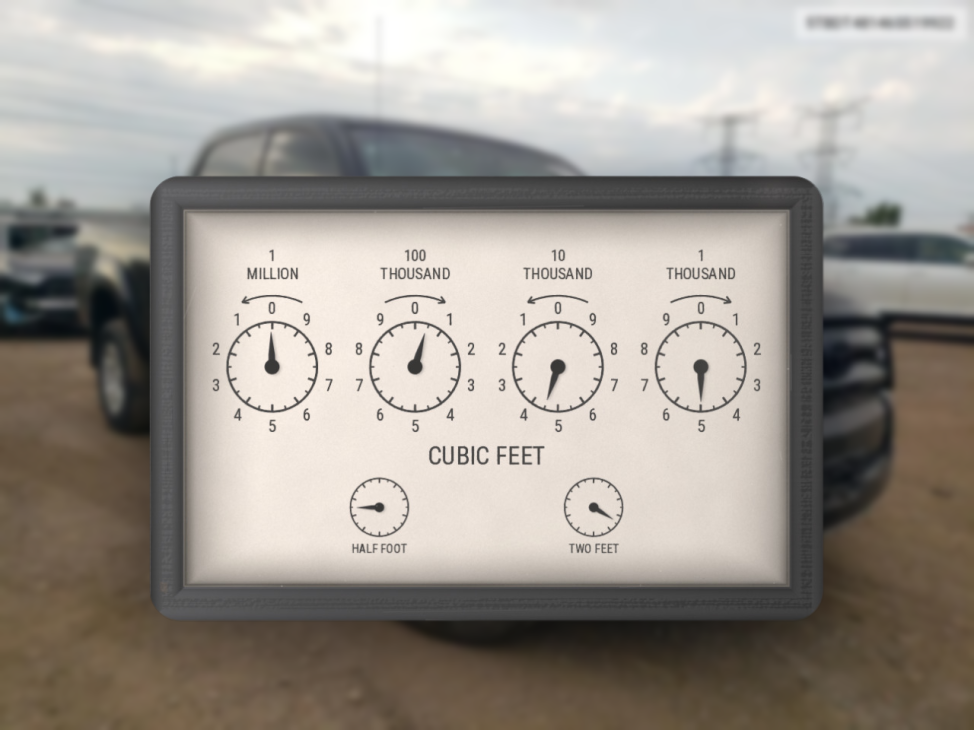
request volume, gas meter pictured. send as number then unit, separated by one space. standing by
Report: 4500 ft³
